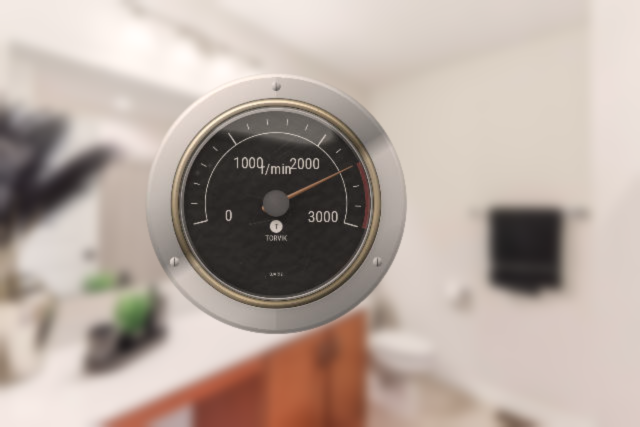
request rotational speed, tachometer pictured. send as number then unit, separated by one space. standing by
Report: 2400 rpm
